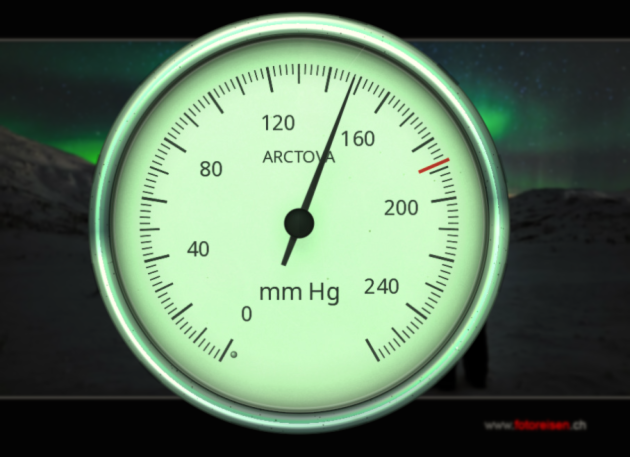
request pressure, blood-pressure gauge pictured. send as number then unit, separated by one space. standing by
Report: 148 mmHg
